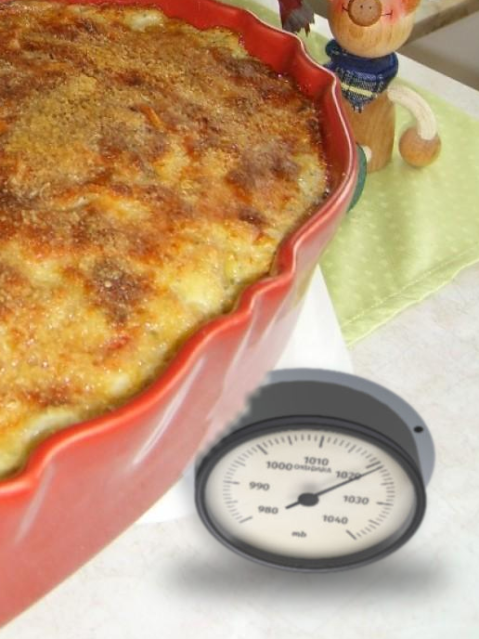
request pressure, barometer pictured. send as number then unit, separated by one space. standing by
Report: 1020 mbar
